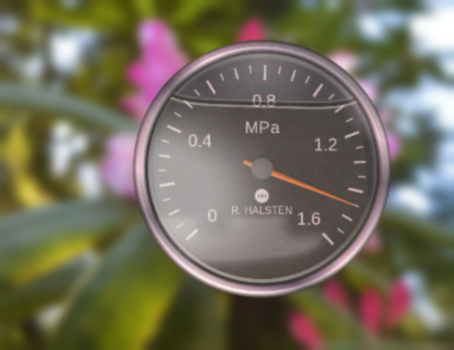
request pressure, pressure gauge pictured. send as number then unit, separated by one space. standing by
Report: 1.45 MPa
